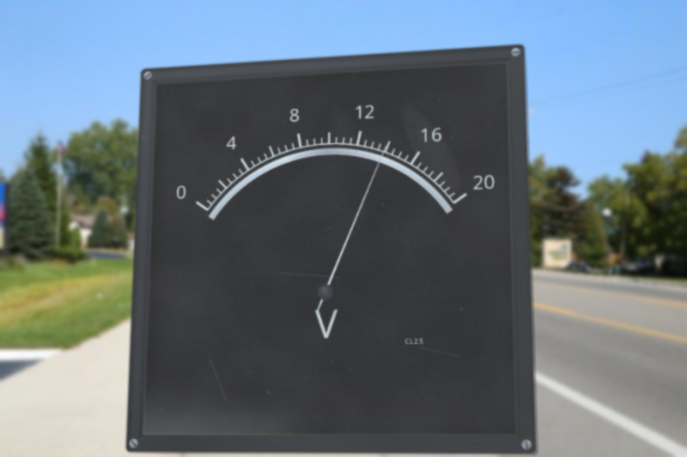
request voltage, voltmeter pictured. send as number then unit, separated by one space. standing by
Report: 14 V
